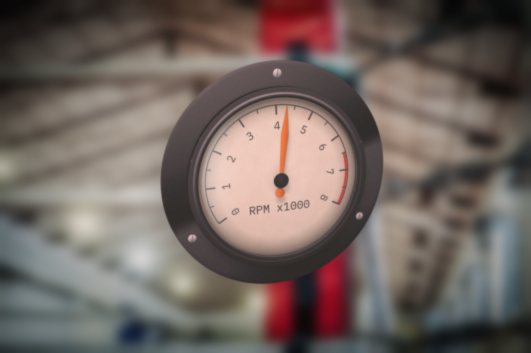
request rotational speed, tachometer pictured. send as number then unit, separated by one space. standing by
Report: 4250 rpm
